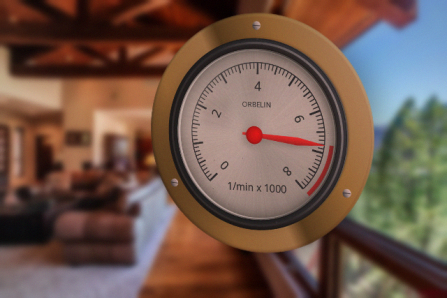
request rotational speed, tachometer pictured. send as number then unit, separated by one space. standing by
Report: 6800 rpm
